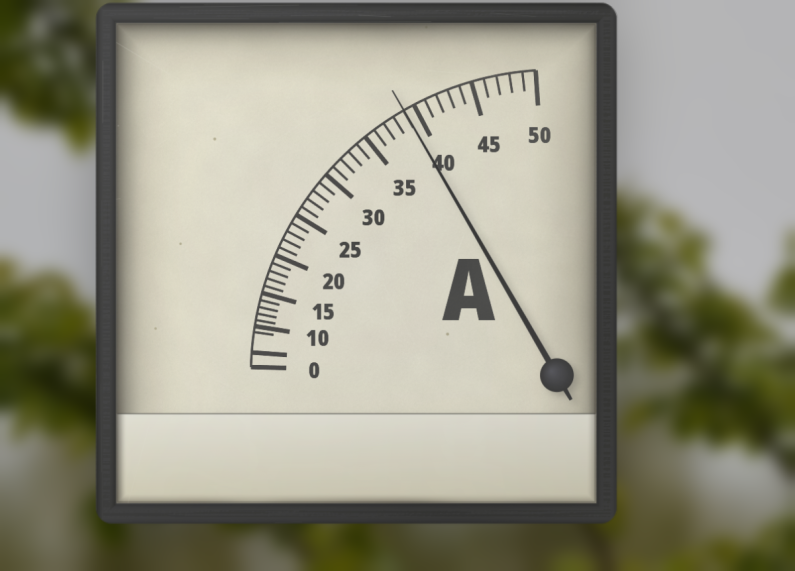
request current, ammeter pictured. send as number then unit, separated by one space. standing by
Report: 39 A
